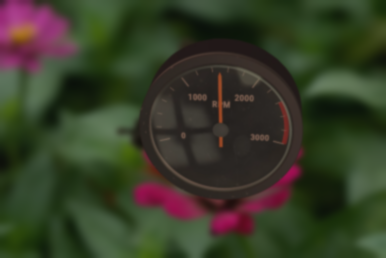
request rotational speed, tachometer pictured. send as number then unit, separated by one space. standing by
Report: 1500 rpm
